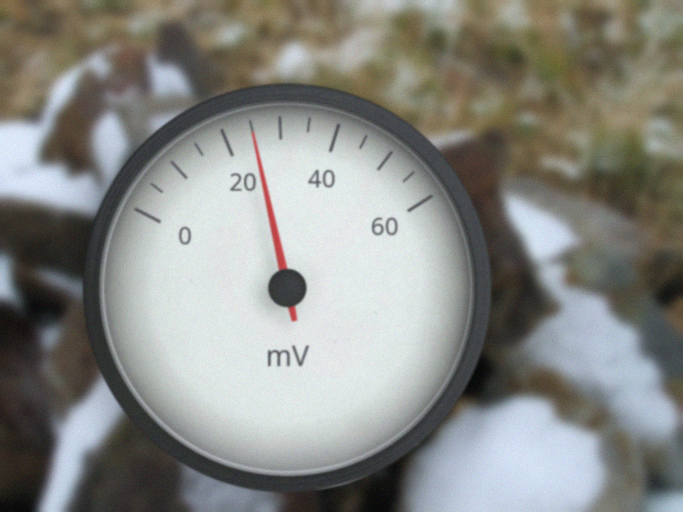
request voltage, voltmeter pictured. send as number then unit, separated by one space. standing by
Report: 25 mV
